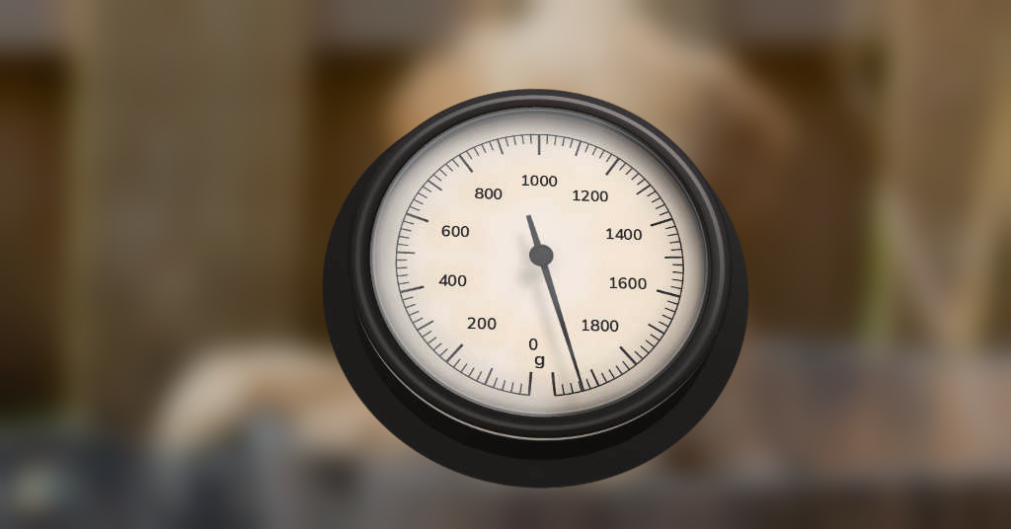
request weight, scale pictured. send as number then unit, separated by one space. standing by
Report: 1940 g
